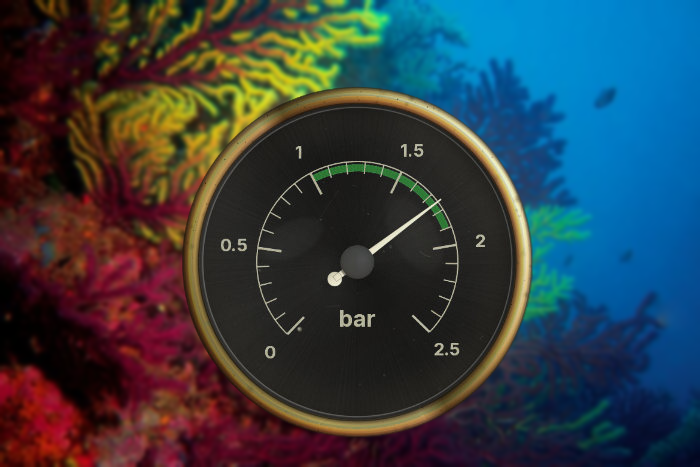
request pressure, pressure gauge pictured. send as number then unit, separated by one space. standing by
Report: 1.75 bar
